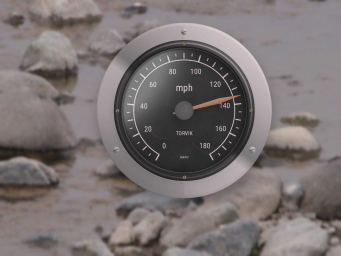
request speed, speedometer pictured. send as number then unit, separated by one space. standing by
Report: 135 mph
